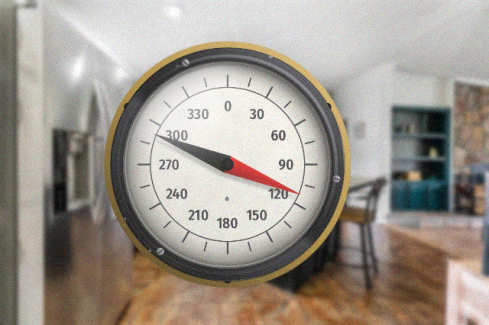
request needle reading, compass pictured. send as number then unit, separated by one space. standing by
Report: 112.5 °
